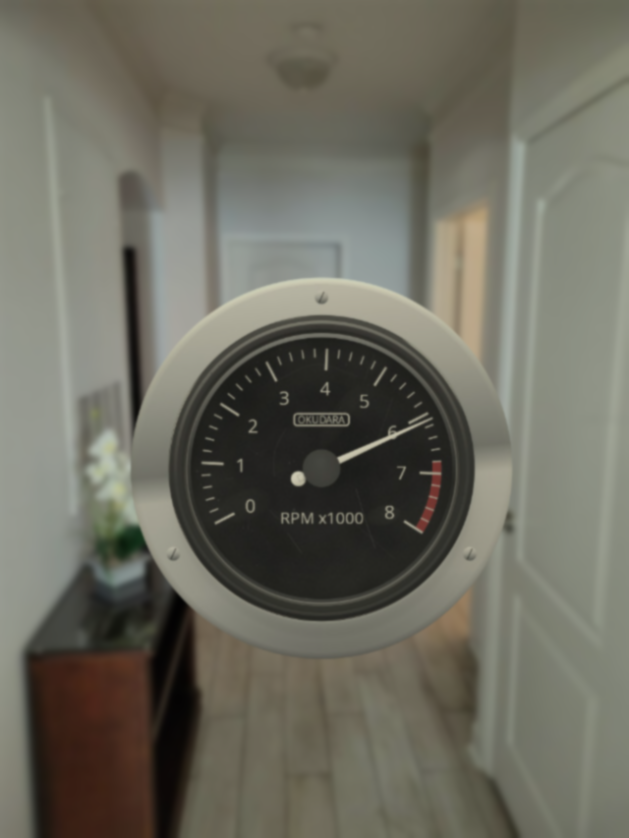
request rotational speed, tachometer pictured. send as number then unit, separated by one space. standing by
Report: 6100 rpm
